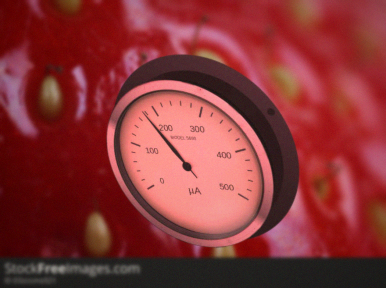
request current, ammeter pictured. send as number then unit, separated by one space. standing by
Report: 180 µA
